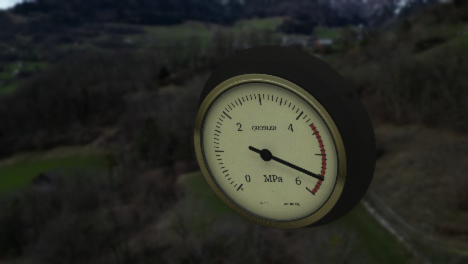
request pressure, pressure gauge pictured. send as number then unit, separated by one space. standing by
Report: 5.5 MPa
